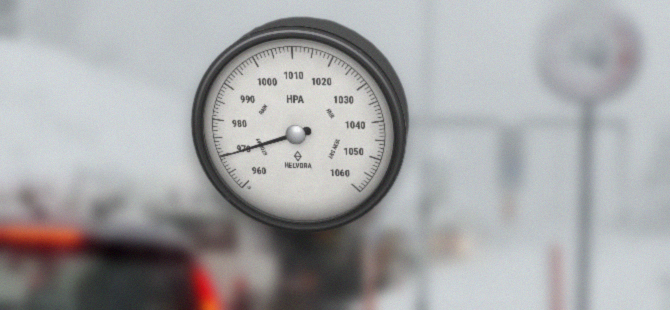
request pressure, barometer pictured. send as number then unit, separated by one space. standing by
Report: 970 hPa
